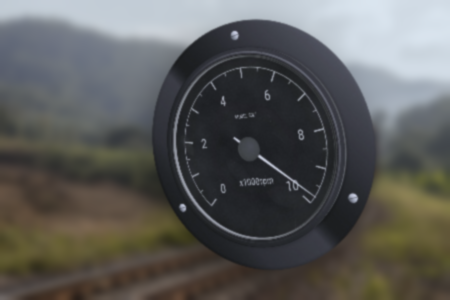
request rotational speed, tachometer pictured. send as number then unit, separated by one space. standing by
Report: 9750 rpm
